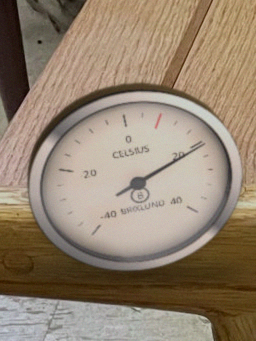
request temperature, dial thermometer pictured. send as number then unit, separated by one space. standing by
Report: 20 °C
